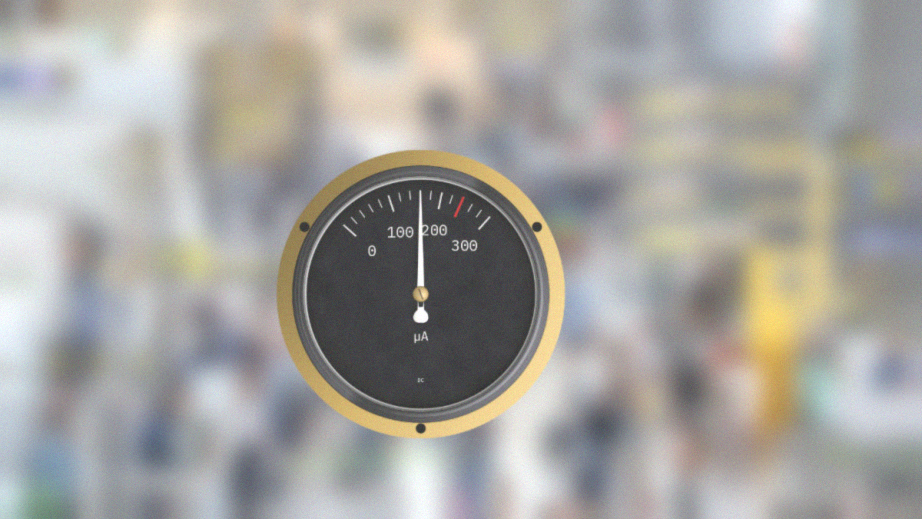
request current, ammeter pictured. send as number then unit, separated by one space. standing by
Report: 160 µA
